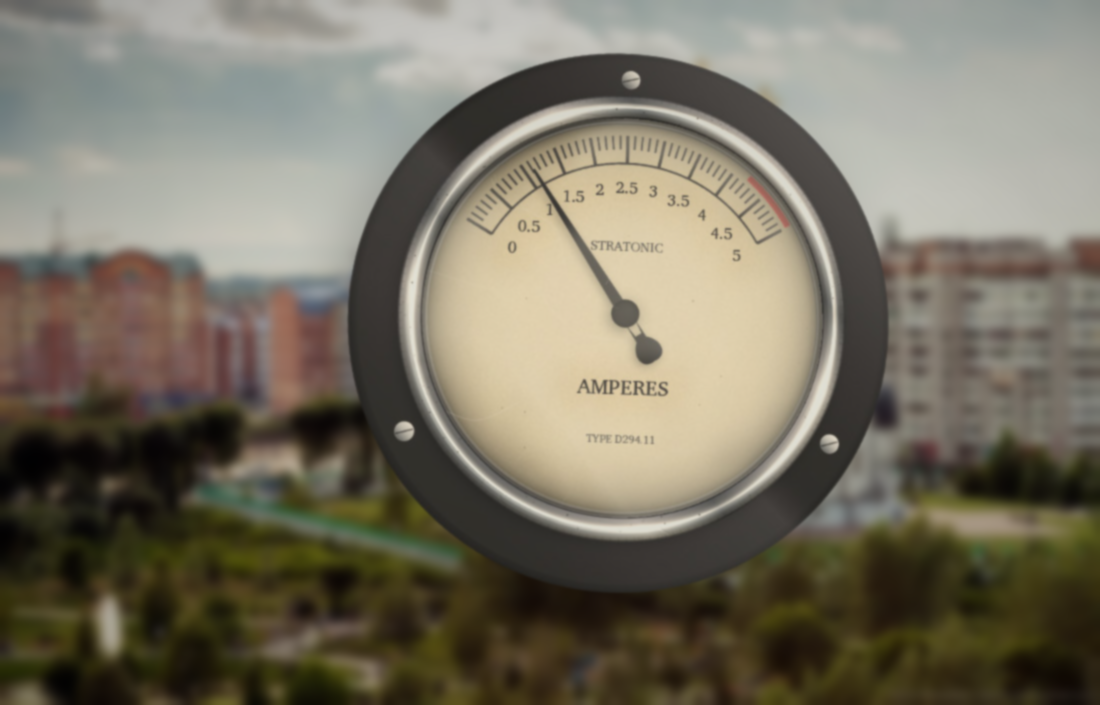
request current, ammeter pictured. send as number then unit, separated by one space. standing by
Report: 1.1 A
